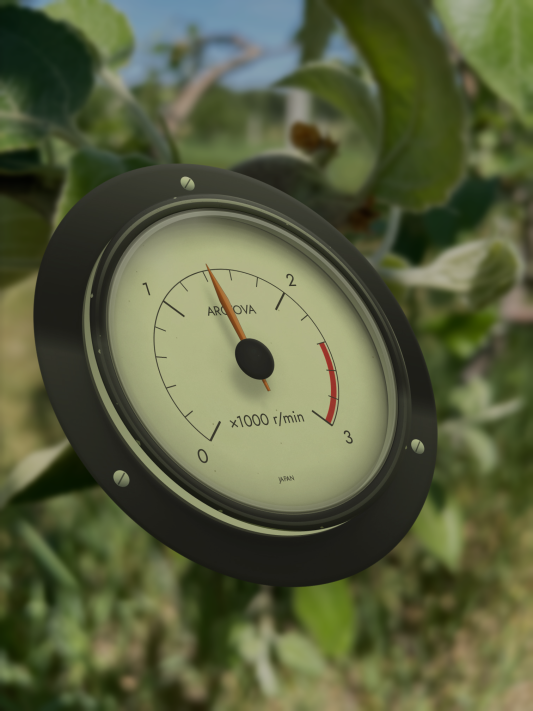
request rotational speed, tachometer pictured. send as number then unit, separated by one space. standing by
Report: 1400 rpm
